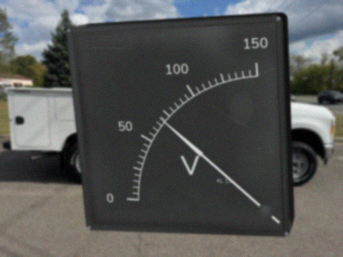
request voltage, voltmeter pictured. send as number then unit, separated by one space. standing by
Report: 70 V
